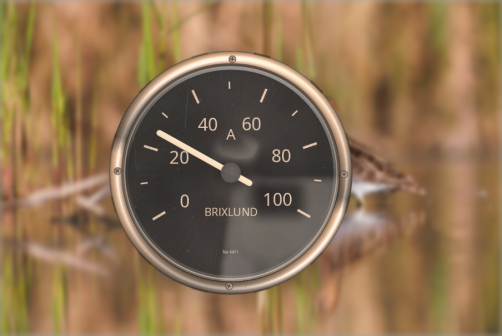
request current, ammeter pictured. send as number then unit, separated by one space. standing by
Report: 25 A
